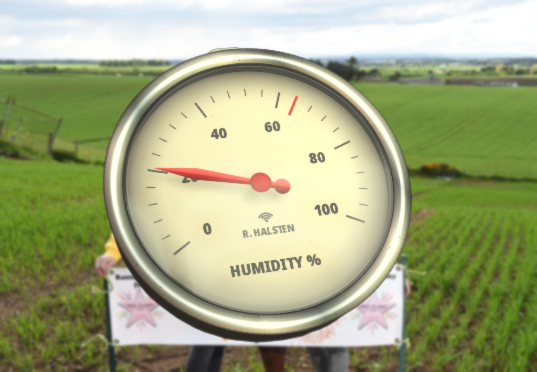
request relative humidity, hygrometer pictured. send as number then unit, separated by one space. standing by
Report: 20 %
